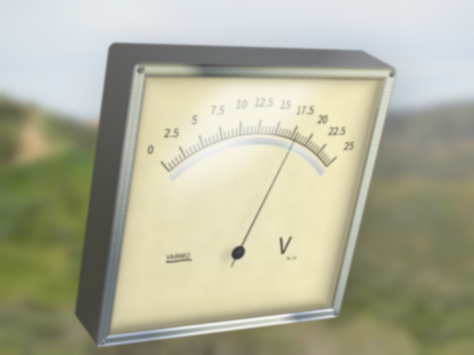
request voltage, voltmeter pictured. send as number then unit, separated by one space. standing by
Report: 17.5 V
